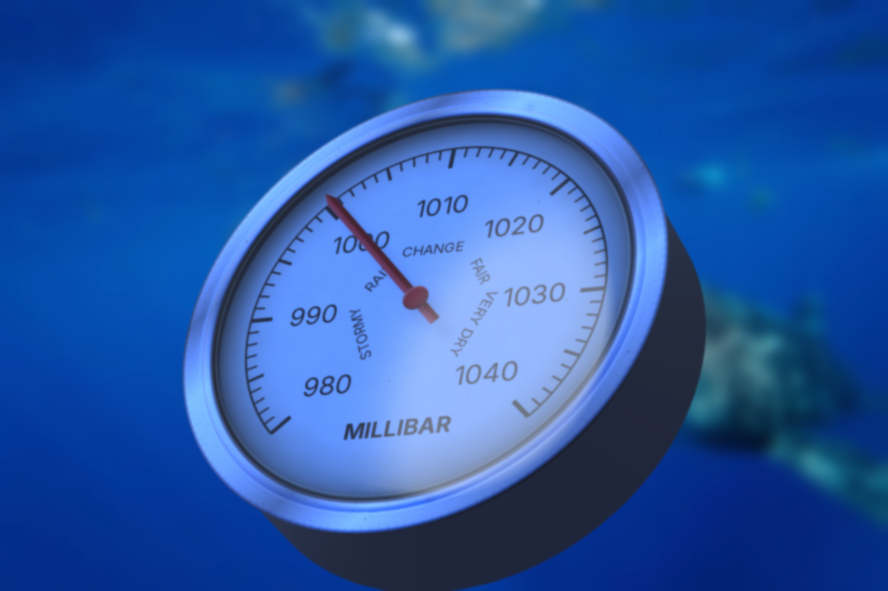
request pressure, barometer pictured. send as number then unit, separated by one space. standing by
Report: 1000.5 mbar
